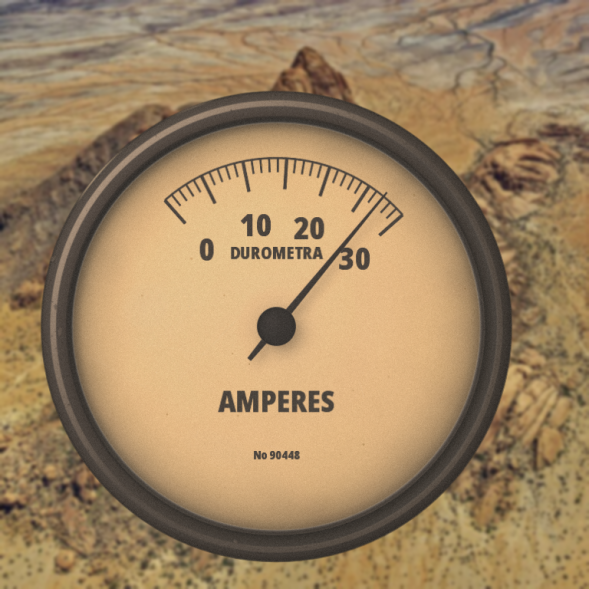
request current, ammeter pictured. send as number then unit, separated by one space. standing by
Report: 27 A
